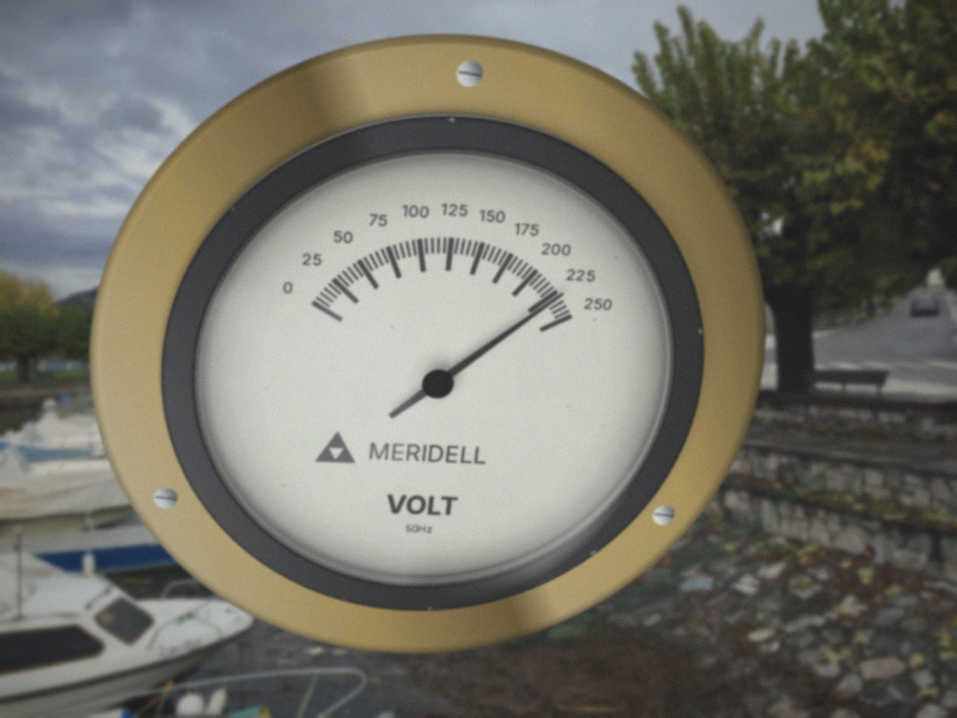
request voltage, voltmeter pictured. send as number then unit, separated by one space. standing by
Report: 225 V
